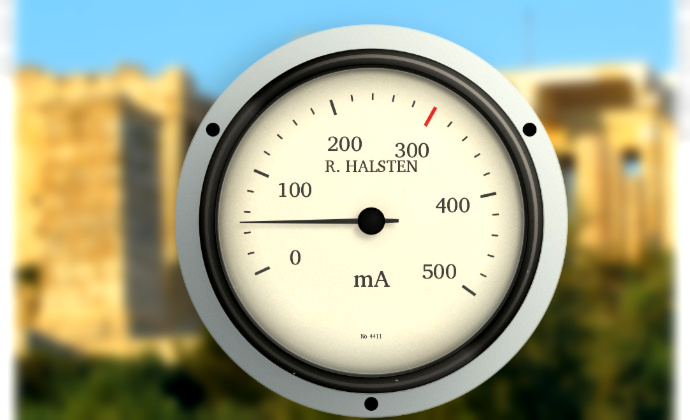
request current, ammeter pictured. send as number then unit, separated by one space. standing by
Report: 50 mA
